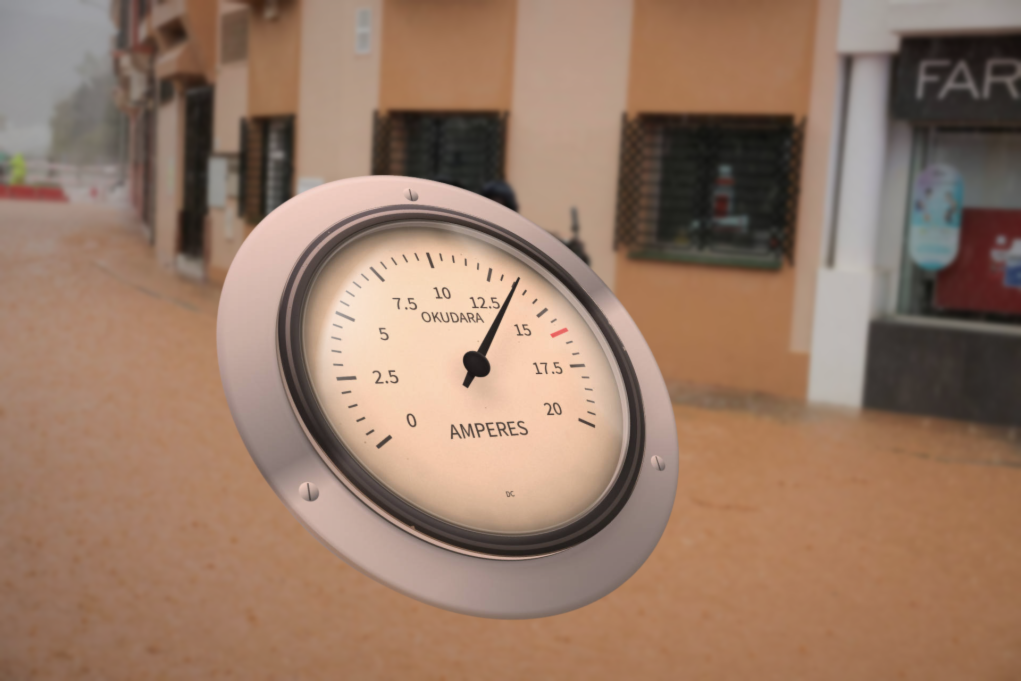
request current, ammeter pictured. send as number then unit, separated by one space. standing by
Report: 13.5 A
